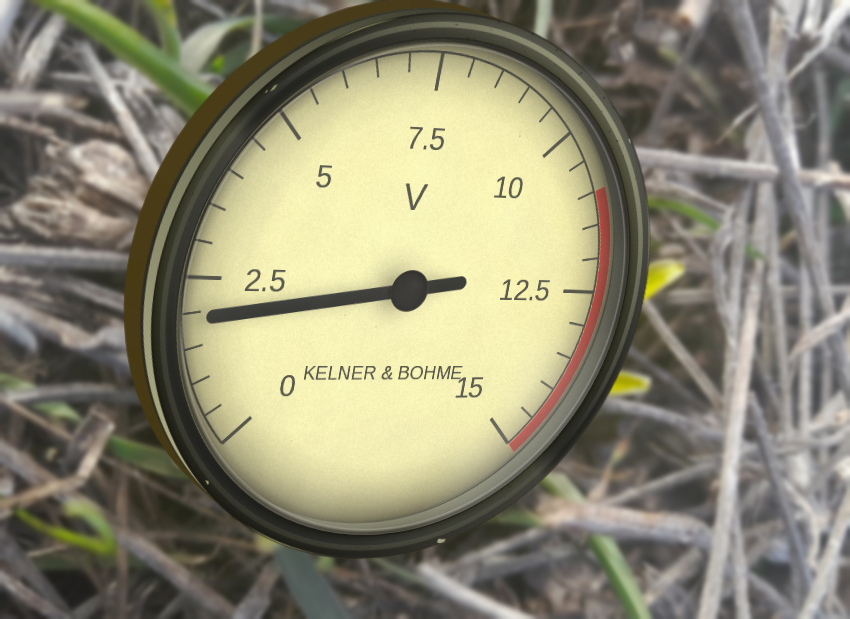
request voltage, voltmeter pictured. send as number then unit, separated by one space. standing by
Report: 2 V
